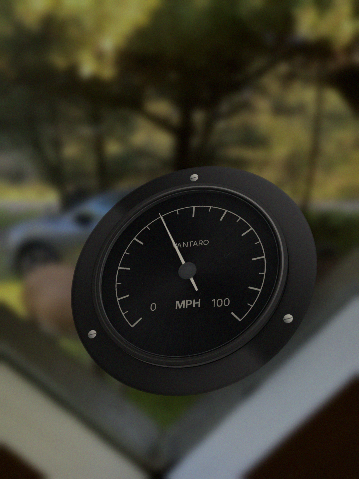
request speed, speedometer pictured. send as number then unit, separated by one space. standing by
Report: 40 mph
